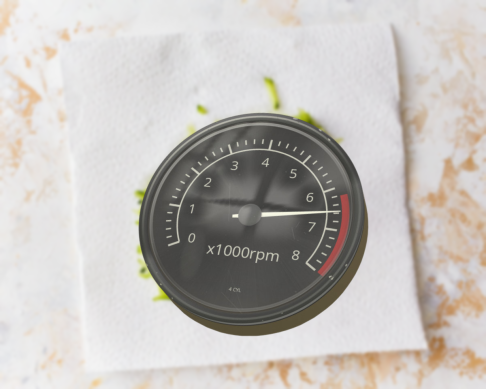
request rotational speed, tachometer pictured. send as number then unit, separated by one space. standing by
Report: 6600 rpm
